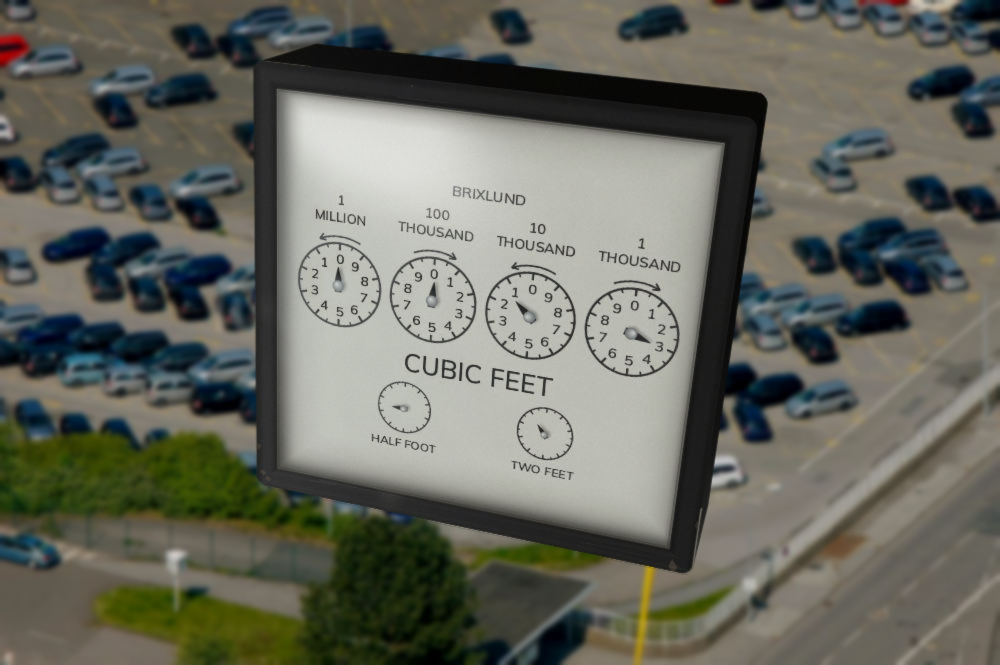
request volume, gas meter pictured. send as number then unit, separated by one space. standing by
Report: 1300 ft³
